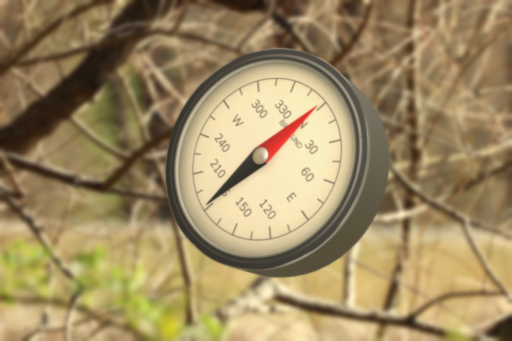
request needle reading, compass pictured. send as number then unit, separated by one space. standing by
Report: 0 °
